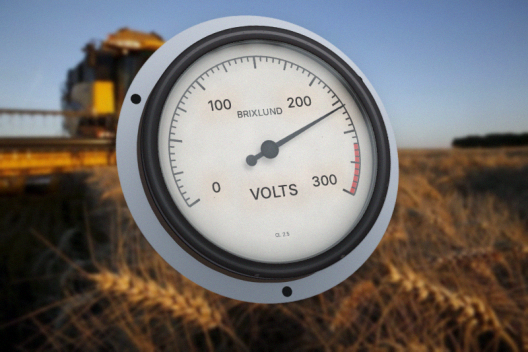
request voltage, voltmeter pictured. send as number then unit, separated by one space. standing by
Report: 230 V
